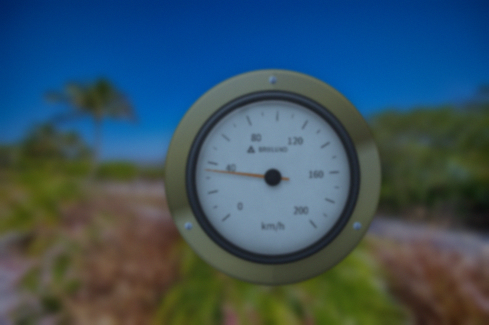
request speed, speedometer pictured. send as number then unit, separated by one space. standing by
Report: 35 km/h
